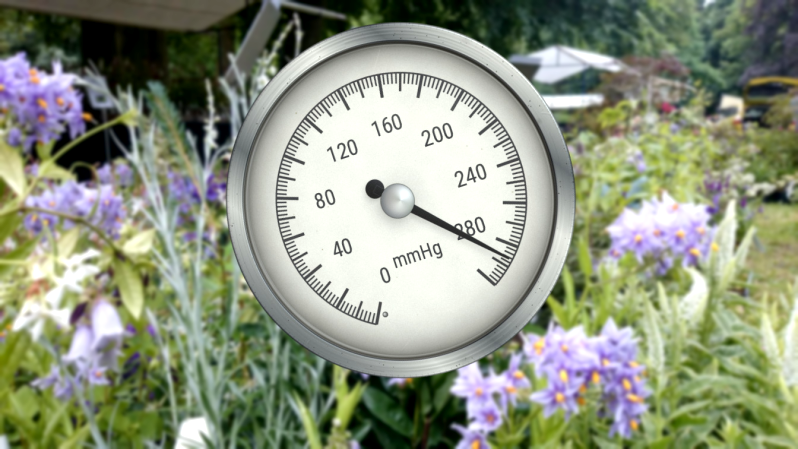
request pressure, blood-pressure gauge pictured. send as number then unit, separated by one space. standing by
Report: 286 mmHg
